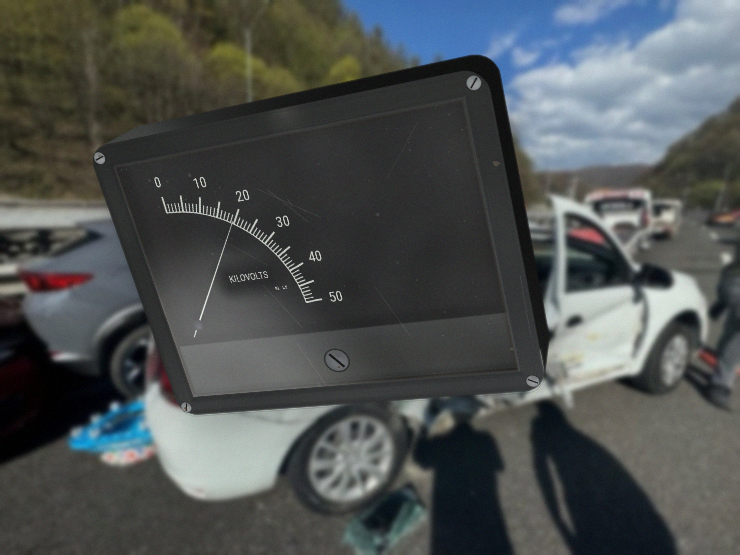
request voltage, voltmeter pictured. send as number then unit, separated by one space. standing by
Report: 20 kV
